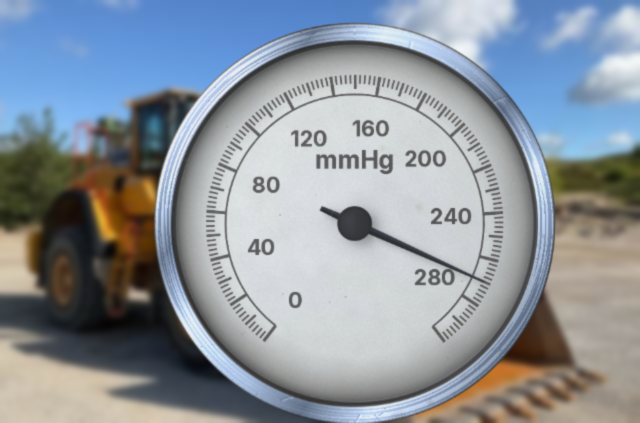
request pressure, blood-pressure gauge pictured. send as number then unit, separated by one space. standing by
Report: 270 mmHg
